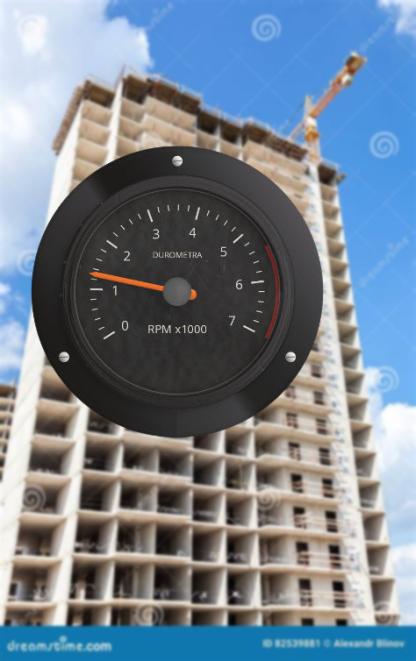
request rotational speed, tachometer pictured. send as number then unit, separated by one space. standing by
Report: 1300 rpm
